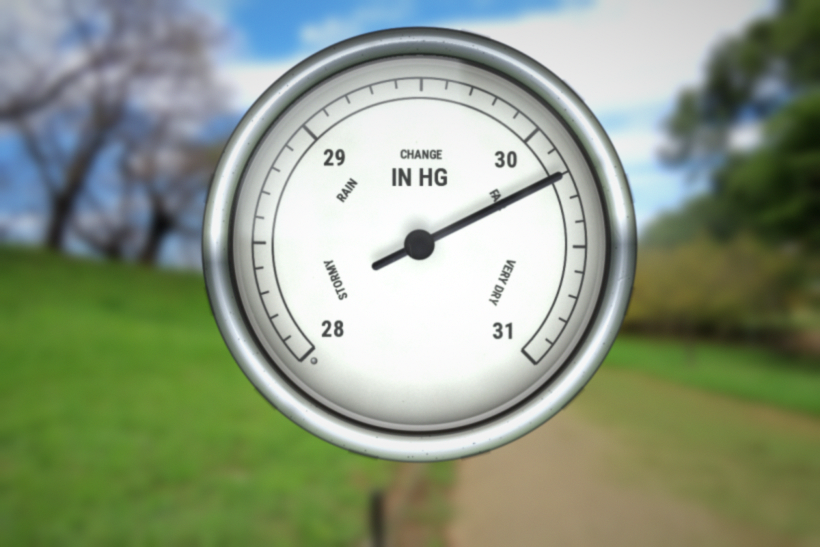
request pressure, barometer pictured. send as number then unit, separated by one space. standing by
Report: 30.2 inHg
